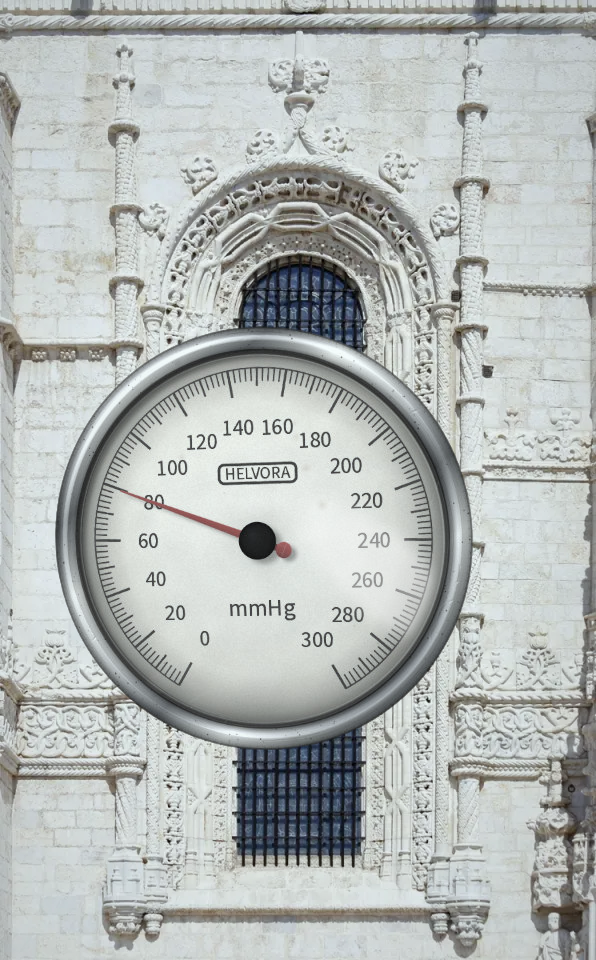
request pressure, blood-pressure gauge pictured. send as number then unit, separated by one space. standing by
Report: 80 mmHg
